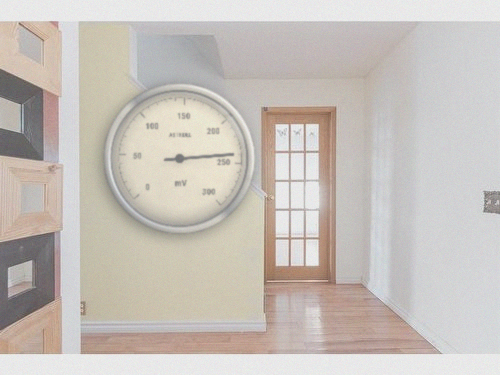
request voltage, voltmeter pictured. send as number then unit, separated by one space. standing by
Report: 240 mV
